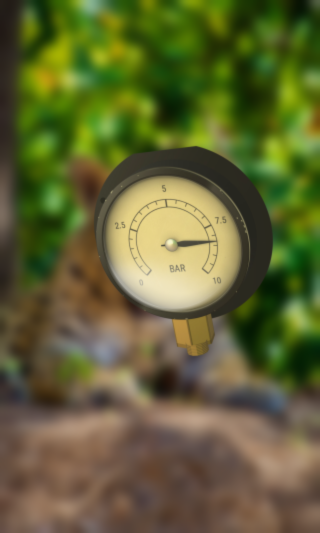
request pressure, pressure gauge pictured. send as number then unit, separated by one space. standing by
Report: 8.25 bar
